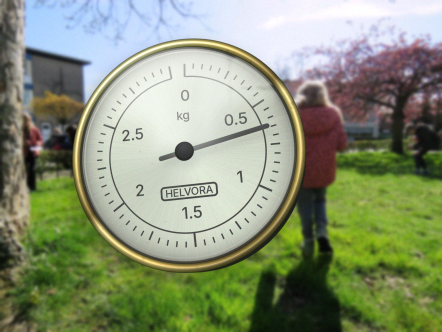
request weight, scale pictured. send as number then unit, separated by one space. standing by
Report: 0.65 kg
